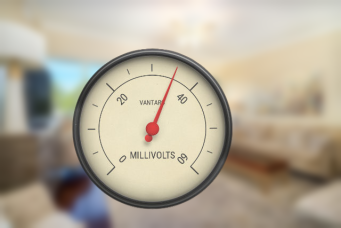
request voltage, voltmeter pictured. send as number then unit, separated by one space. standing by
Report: 35 mV
